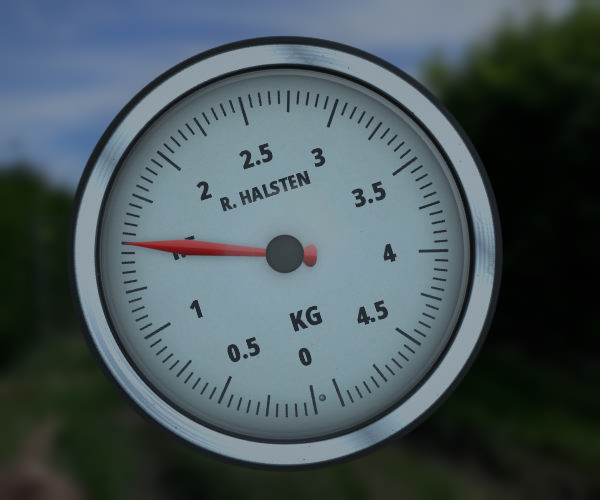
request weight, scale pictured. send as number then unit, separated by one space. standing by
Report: 1.5 kg
